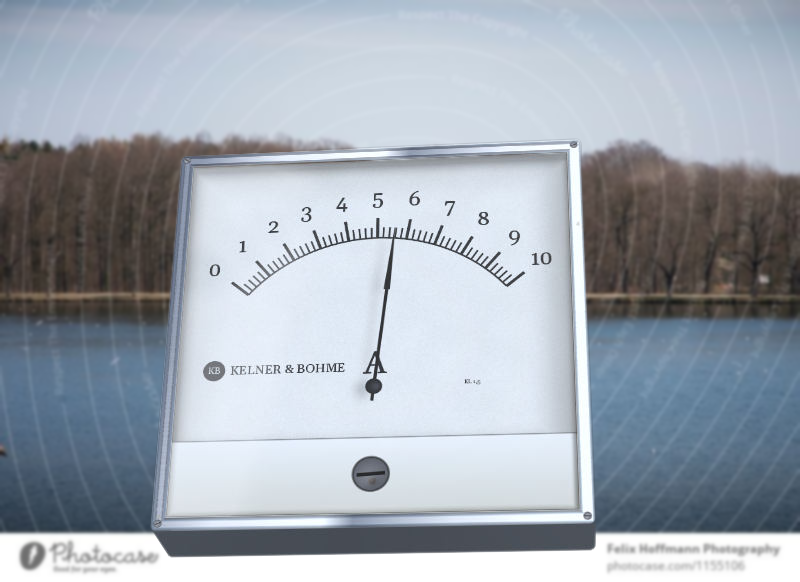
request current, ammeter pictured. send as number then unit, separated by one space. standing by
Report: 5.6 A
